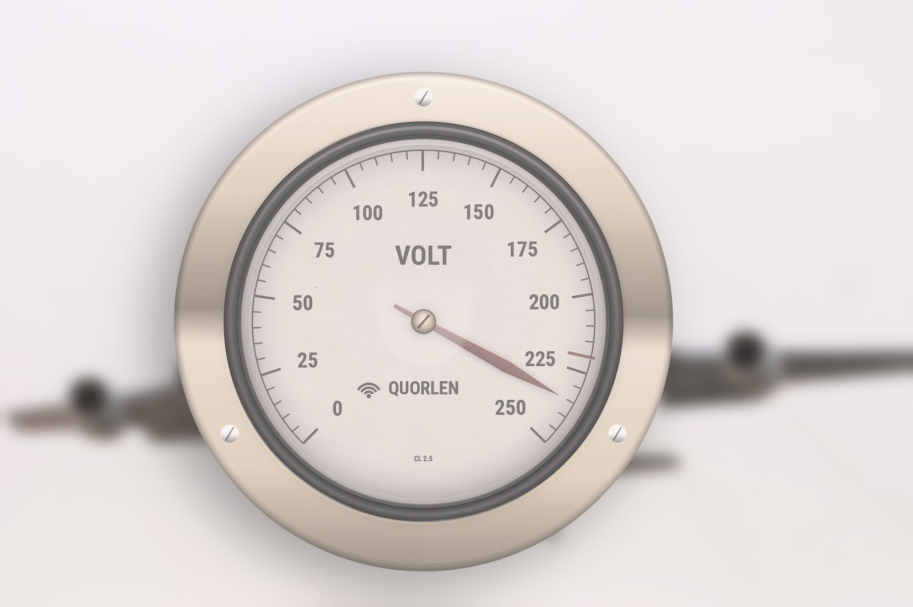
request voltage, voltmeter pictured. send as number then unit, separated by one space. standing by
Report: 235 V
